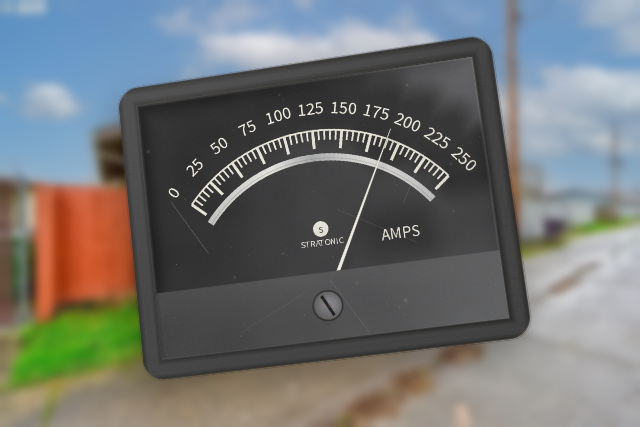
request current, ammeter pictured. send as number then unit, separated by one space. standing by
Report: 190 A
